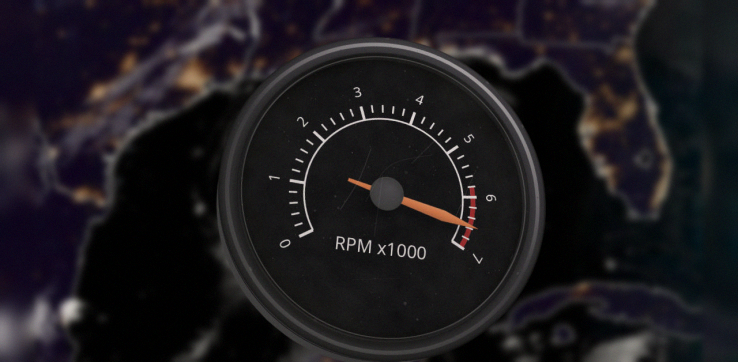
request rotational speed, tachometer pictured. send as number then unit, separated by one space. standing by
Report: 6600 rpm
